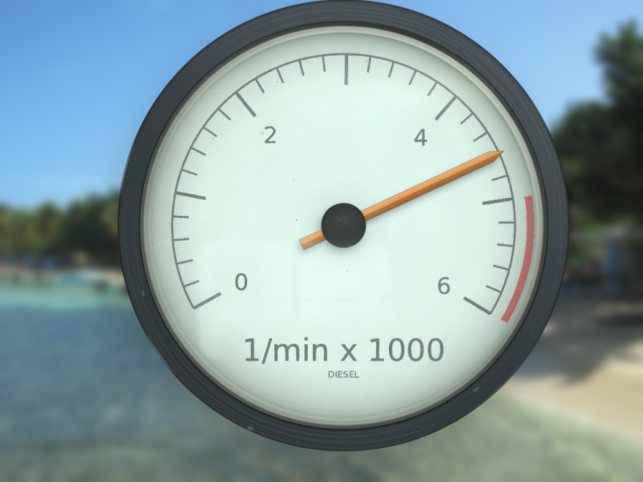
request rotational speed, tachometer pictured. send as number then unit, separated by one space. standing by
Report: 4600 rpm
